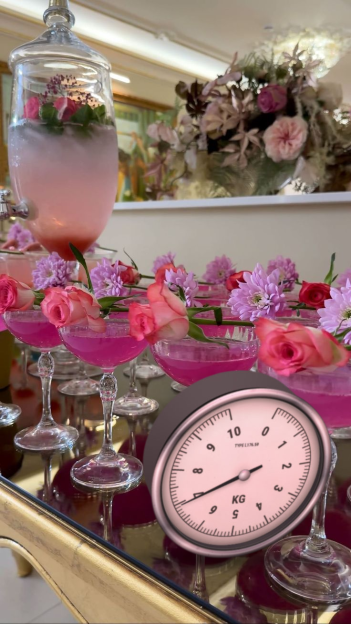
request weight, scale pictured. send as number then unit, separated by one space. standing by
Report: 7 kg
